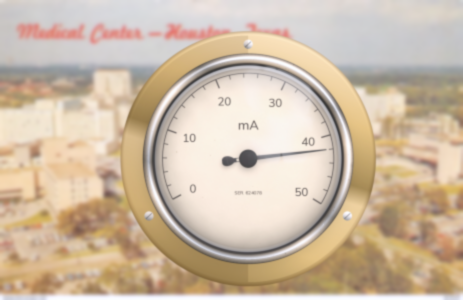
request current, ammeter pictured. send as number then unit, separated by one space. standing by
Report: 42 mA
